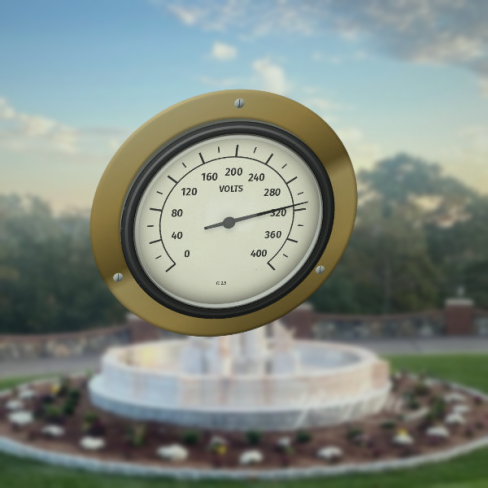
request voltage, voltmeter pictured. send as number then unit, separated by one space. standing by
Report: 310 V
